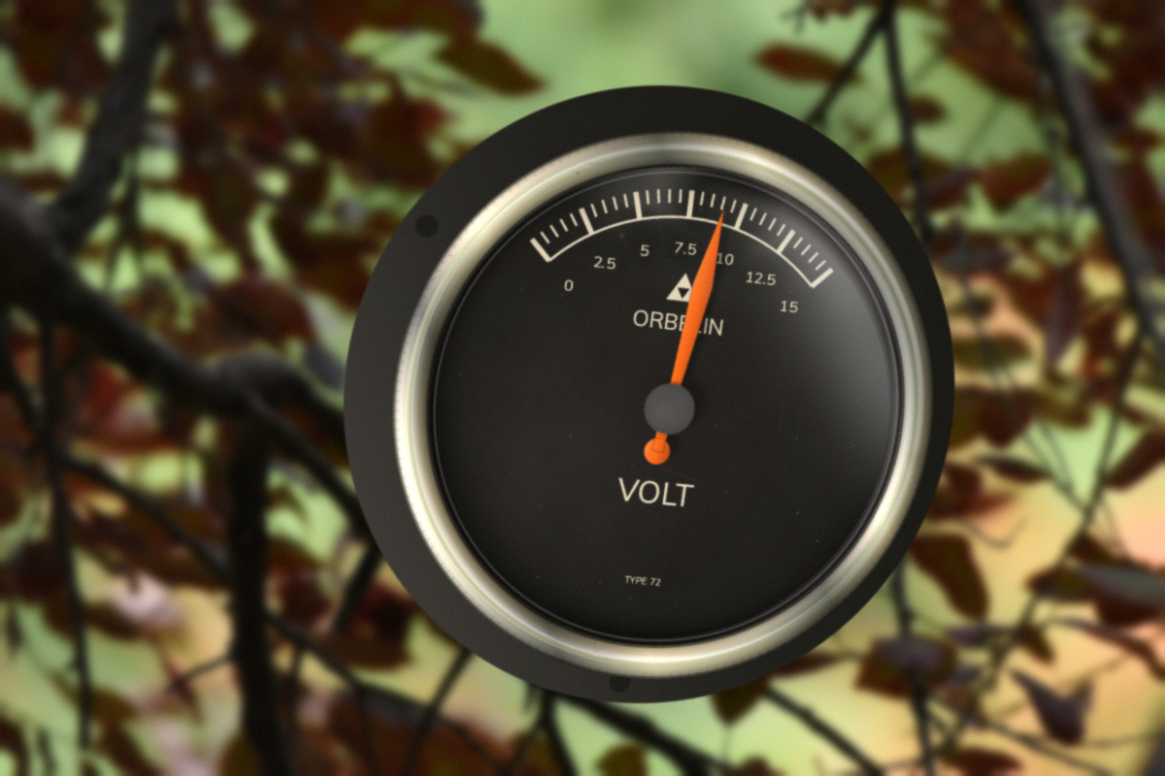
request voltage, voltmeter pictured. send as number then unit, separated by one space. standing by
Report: 9 V
